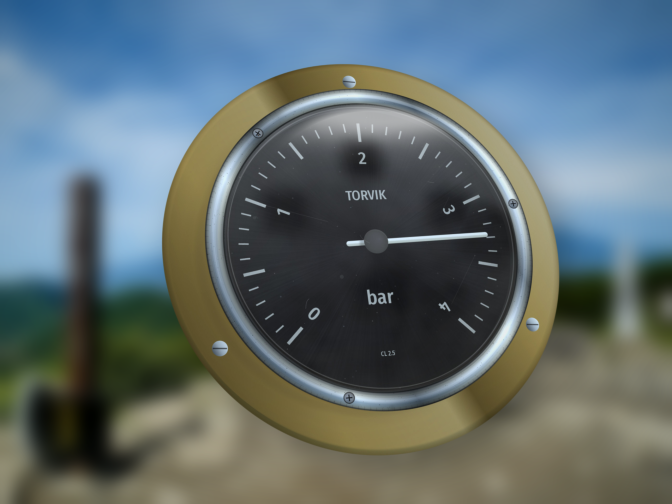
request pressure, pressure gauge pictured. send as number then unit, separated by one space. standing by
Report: 3.3 bar
